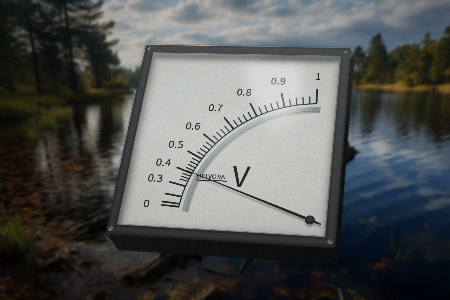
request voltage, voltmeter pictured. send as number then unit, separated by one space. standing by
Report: 0.4 V
